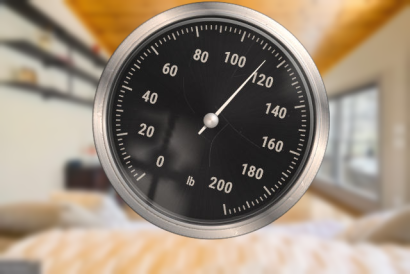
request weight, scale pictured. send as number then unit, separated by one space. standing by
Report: 114 lb
